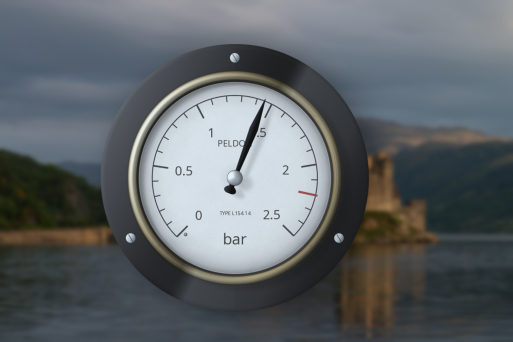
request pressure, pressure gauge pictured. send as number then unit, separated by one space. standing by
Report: 1.45 bar
